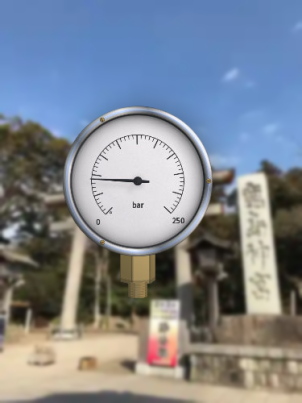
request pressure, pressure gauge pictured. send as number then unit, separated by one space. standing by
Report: 45 bar
